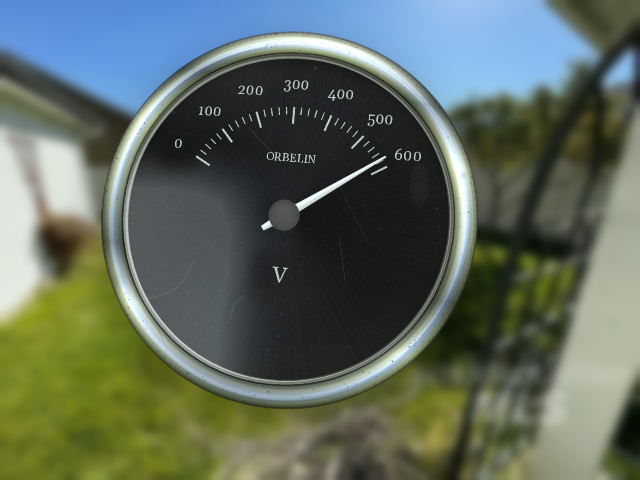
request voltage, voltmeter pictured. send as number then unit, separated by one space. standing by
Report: 580 V
